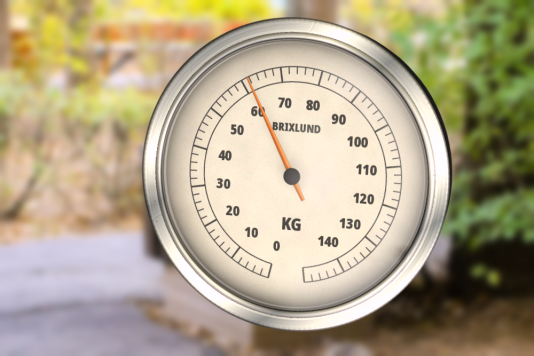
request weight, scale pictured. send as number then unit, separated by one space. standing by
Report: 62 kg
